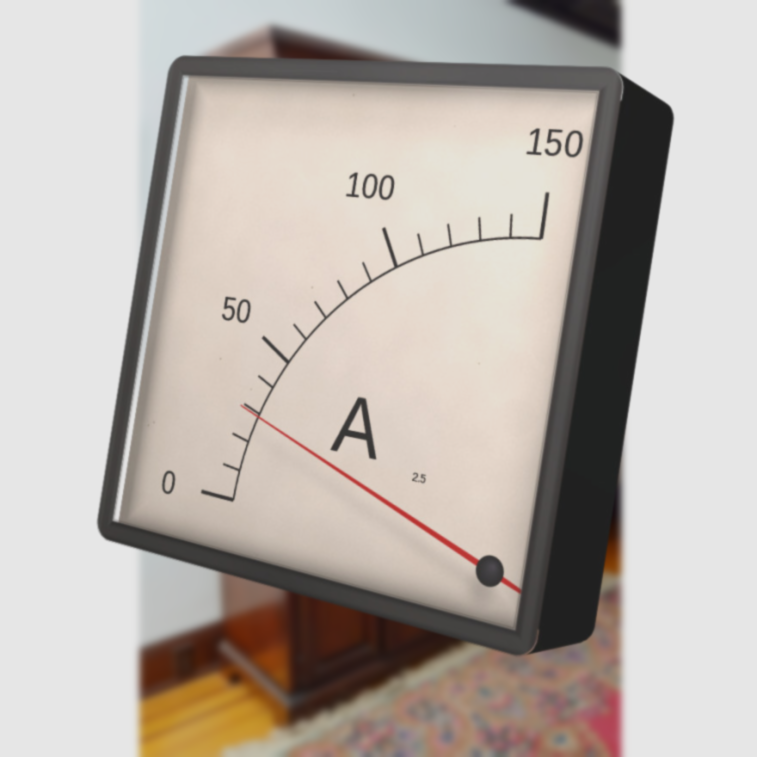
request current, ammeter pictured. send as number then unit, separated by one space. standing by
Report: 30 A
